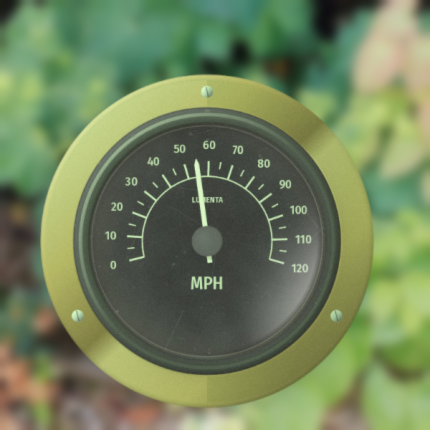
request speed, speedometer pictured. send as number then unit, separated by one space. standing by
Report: 55 mph
